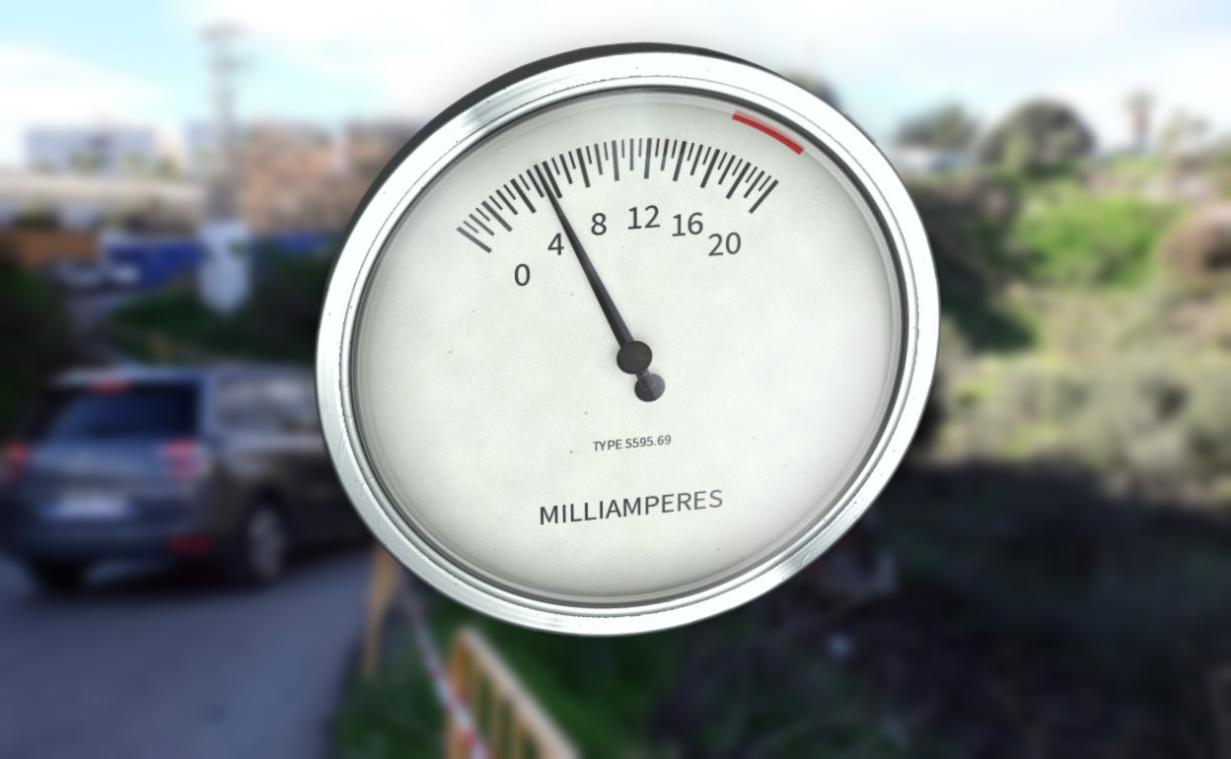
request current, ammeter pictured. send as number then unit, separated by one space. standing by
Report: 5.5 mA
